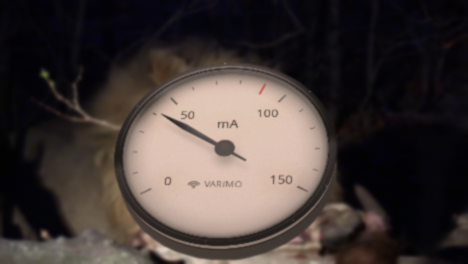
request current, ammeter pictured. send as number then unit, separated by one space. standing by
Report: 40 mA
